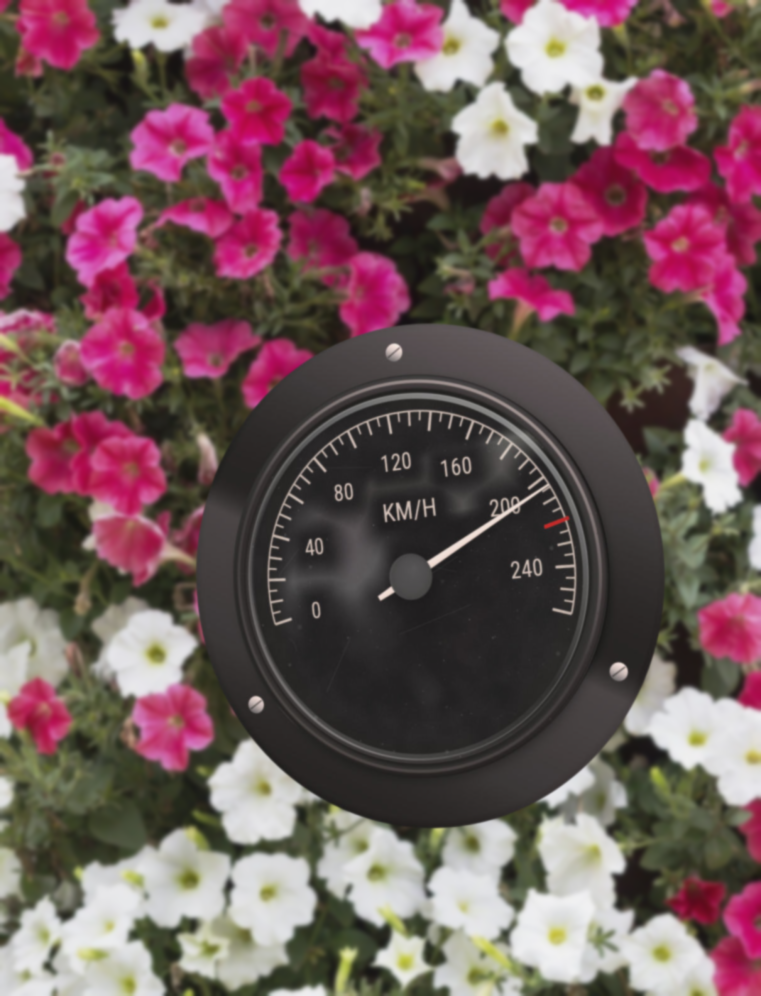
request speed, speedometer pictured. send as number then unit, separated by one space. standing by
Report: 205 km/h
